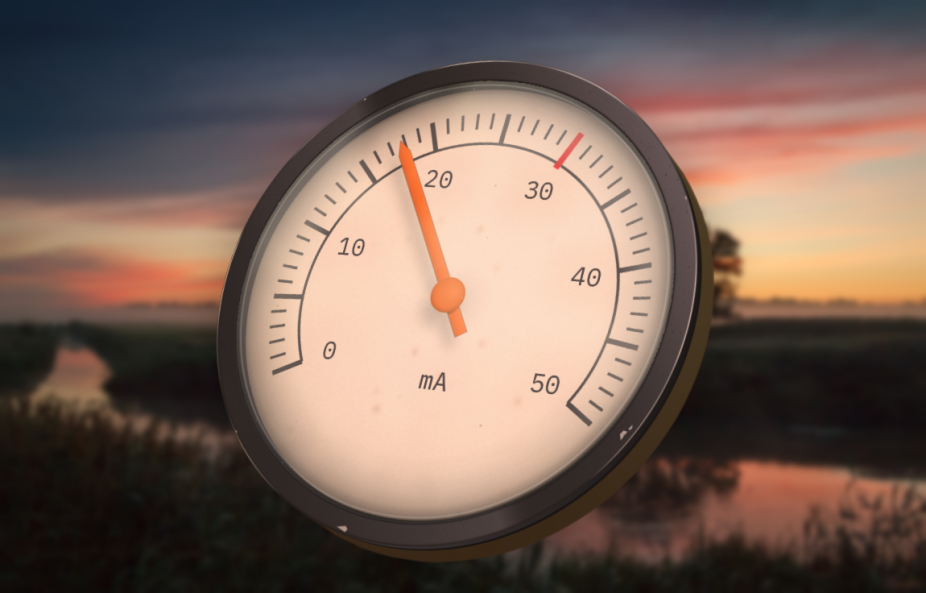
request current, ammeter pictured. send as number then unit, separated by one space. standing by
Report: 18 mA
